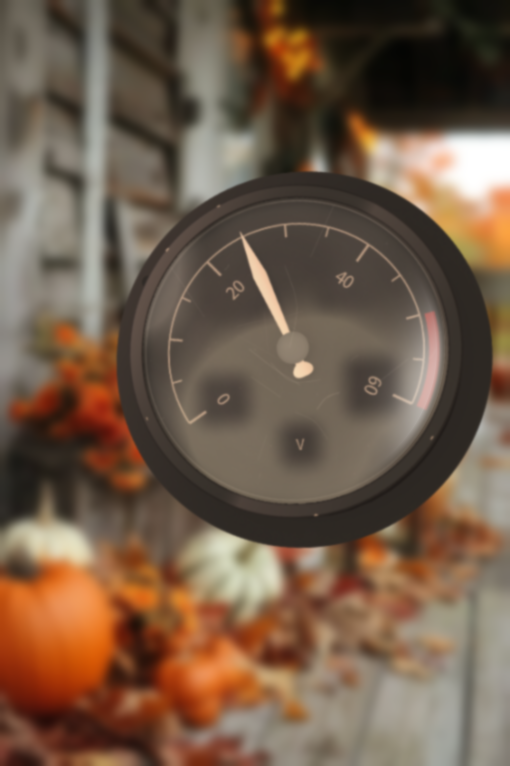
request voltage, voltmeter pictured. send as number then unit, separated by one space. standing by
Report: 25 V
